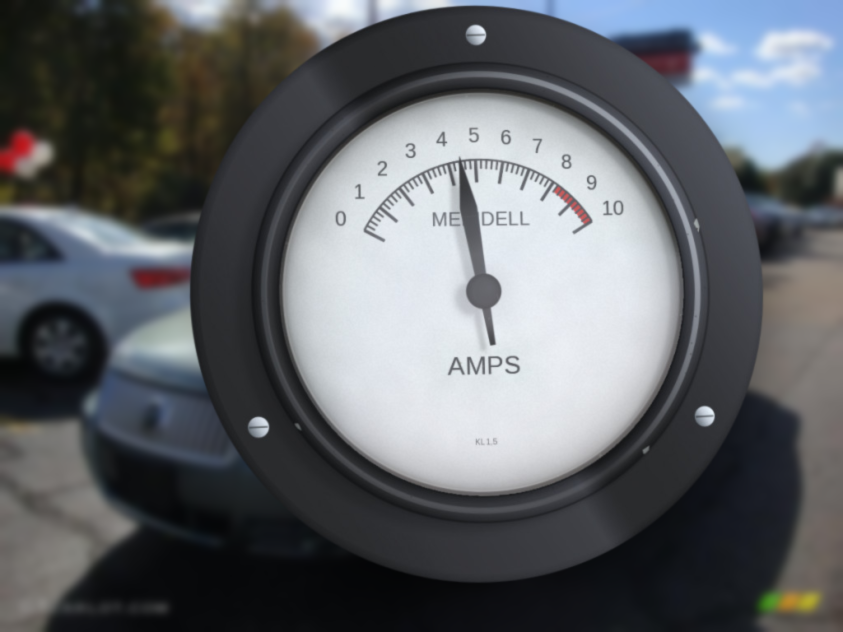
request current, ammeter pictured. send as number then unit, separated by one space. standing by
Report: 4.4 A
